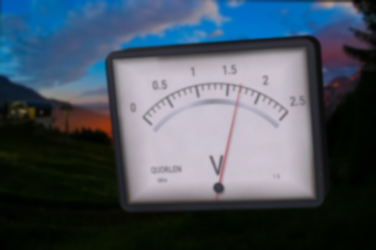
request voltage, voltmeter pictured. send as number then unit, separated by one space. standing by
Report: 1.7 V
